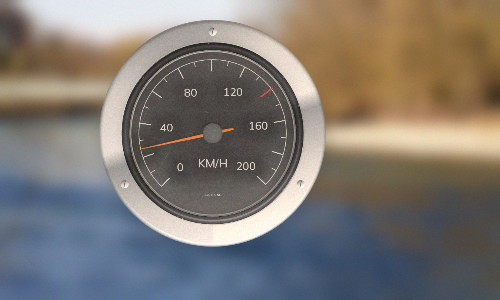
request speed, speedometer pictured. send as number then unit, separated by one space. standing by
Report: 25 km/h
